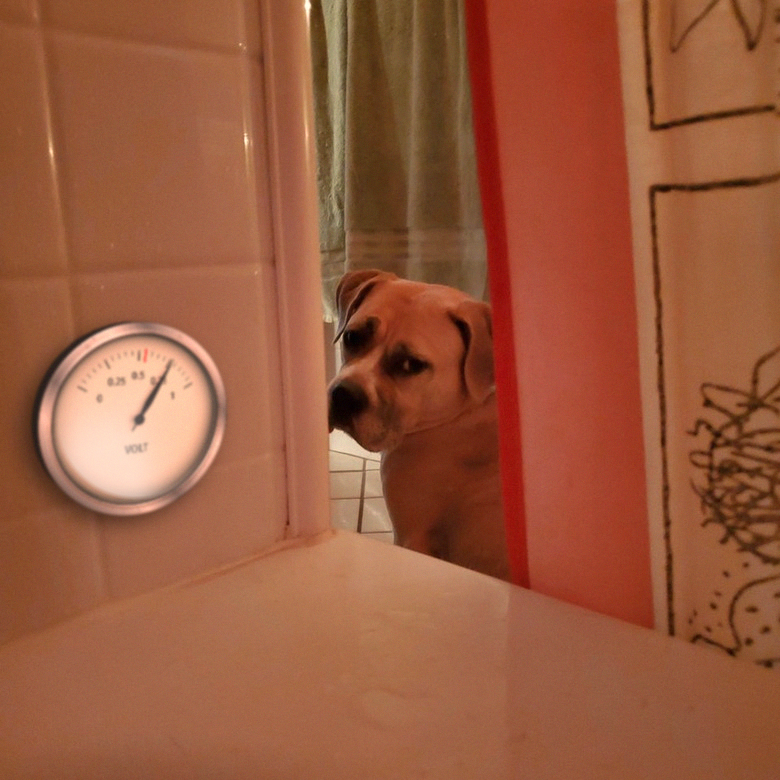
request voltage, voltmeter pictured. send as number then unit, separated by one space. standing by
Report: 0.75 V
